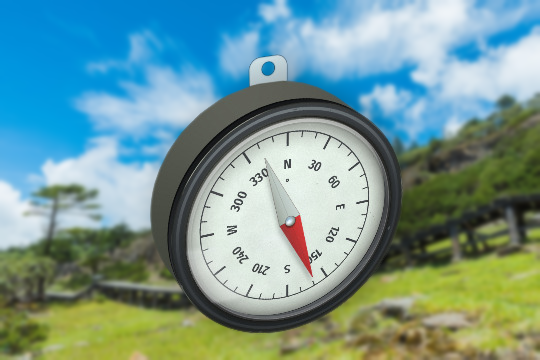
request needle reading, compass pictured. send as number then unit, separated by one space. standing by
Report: 160 °
